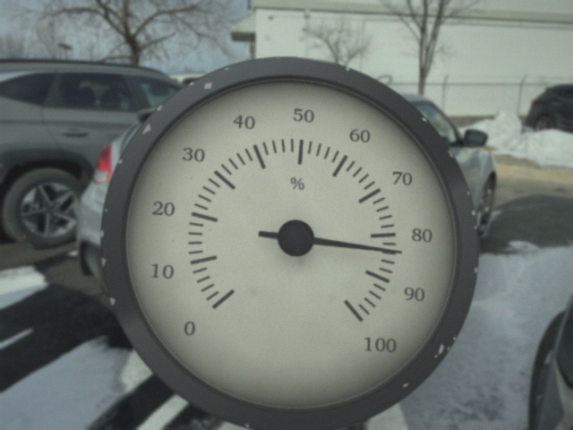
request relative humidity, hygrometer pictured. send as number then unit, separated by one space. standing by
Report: 84 %
